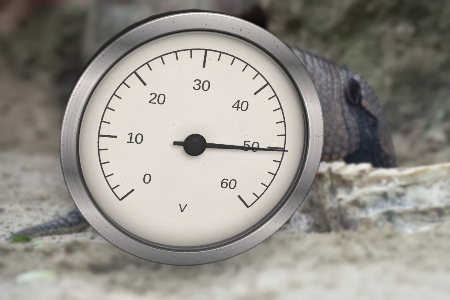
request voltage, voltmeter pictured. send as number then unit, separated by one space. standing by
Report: 50 V
